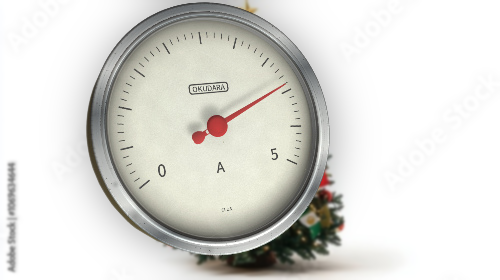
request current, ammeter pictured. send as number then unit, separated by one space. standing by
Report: 3.9 A
